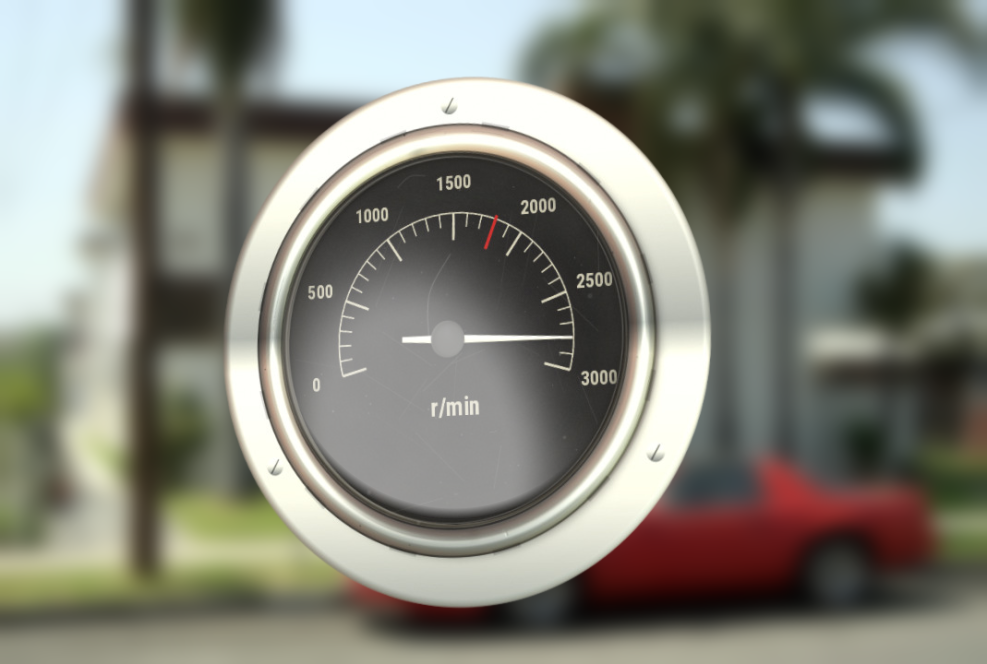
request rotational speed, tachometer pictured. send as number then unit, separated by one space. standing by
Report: 2800 rpm
